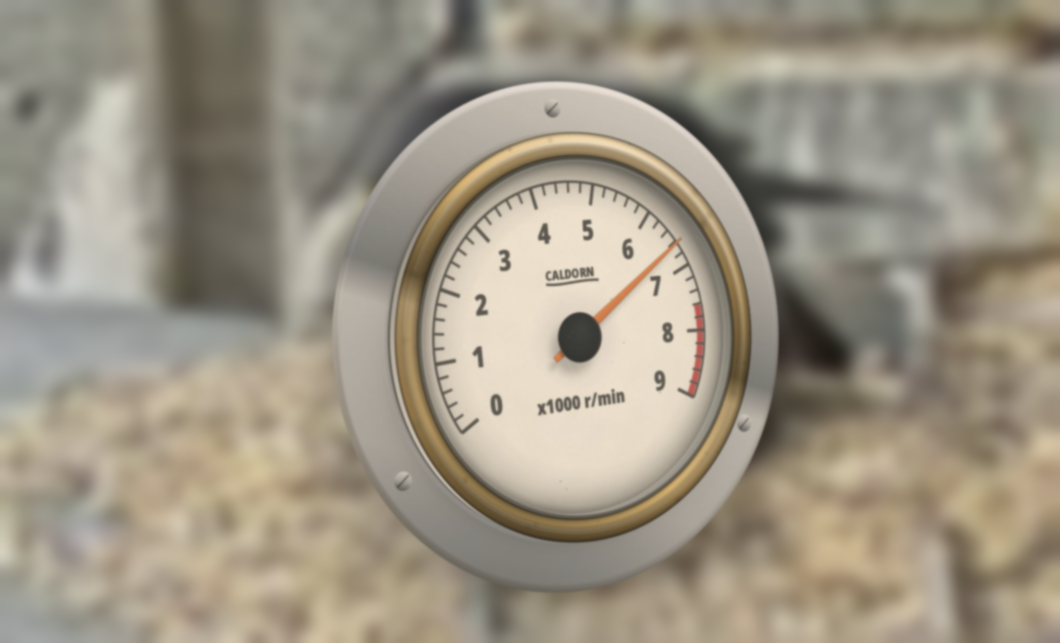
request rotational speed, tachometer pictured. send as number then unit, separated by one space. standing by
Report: 6600 rpm
